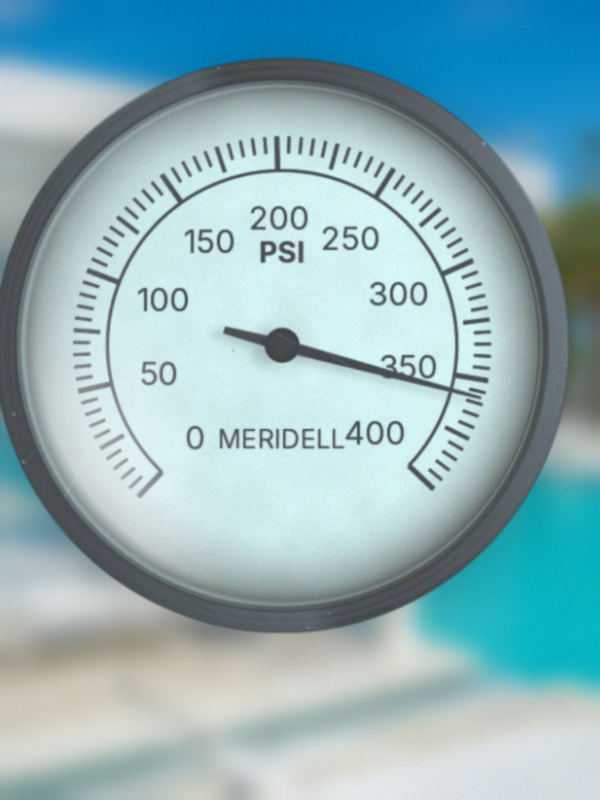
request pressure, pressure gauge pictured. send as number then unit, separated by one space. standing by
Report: 357.5 psi
